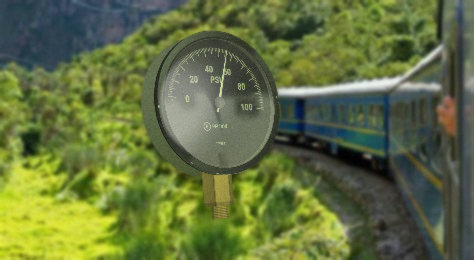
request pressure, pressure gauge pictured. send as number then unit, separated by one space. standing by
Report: 55 psi
